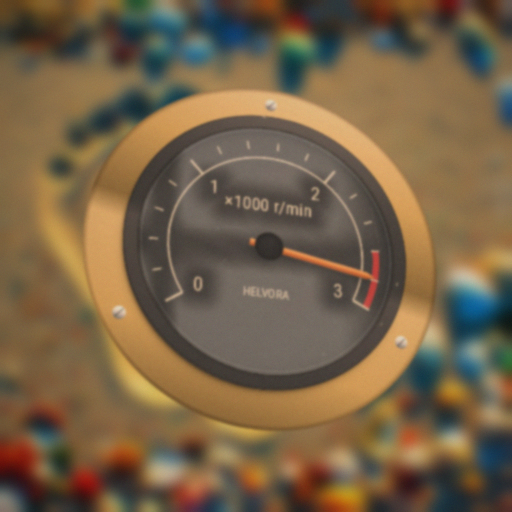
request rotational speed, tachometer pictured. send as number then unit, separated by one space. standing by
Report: 2800 rpm
